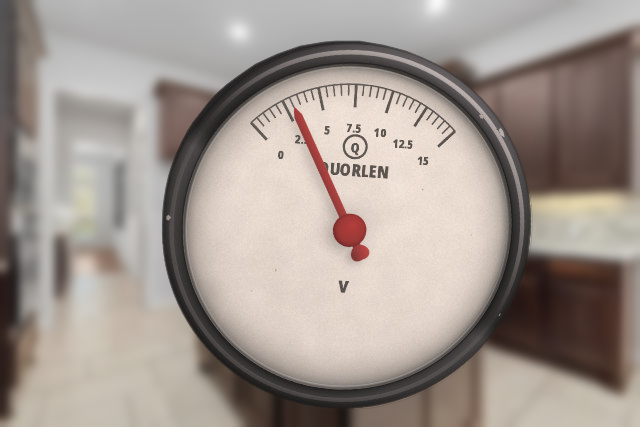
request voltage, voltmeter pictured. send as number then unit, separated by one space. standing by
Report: 3 V
